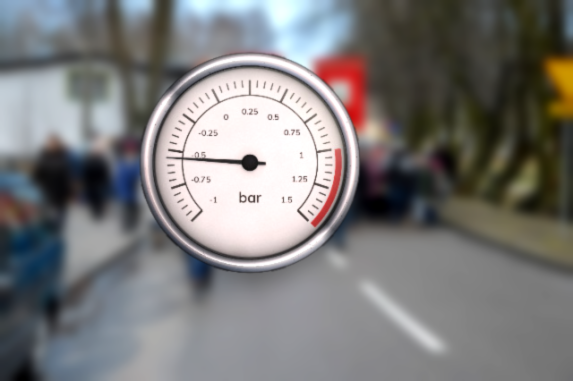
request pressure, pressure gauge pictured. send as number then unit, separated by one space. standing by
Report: -0.55 bar
